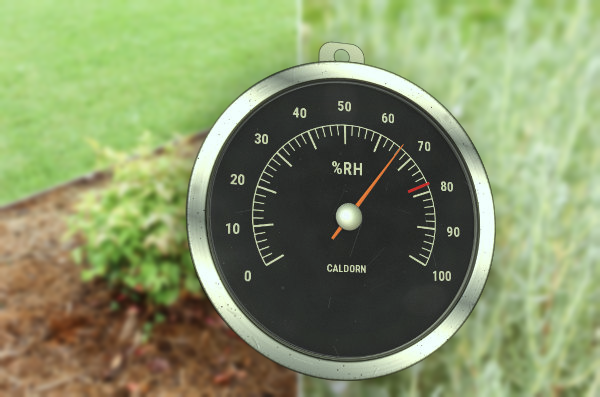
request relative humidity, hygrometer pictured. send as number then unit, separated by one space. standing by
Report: 66 %
